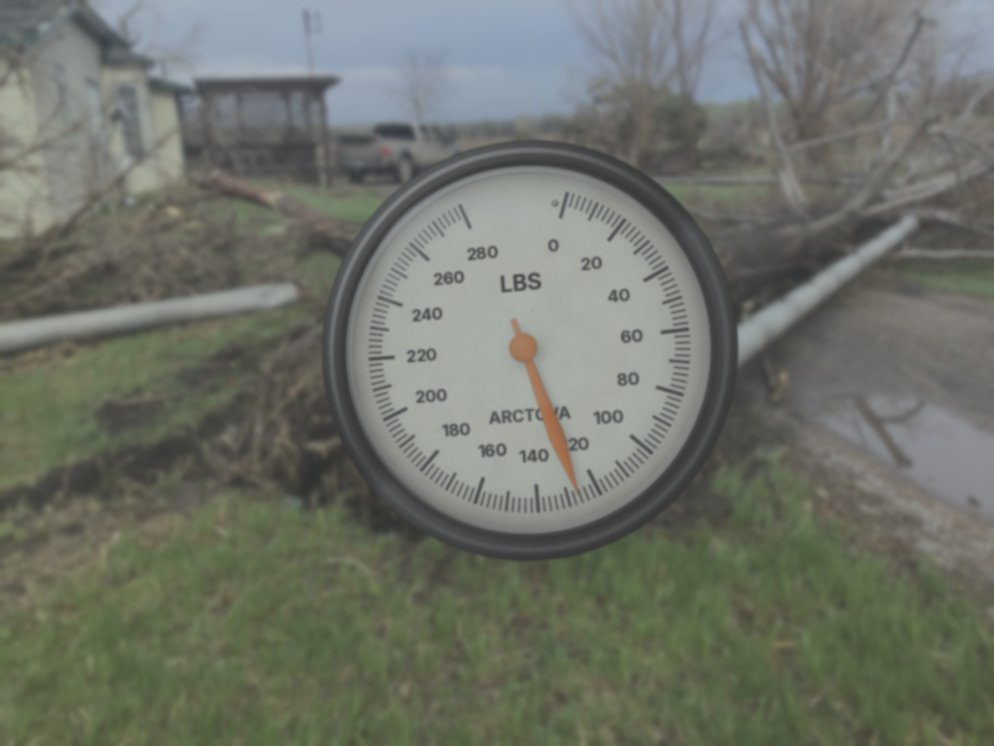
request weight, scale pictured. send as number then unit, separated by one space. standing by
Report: 126 lb
